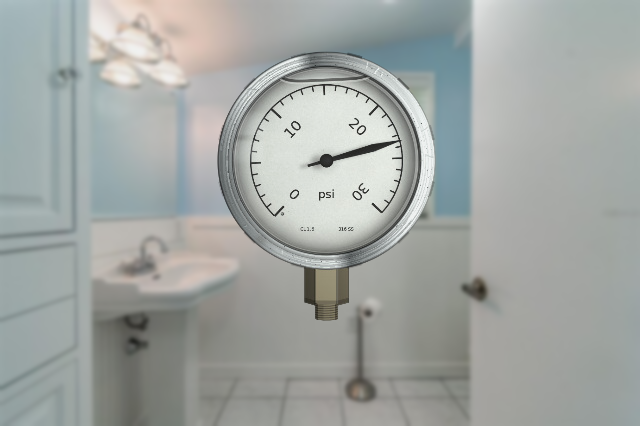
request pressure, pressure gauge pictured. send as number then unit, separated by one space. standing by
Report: 23.5 psi
